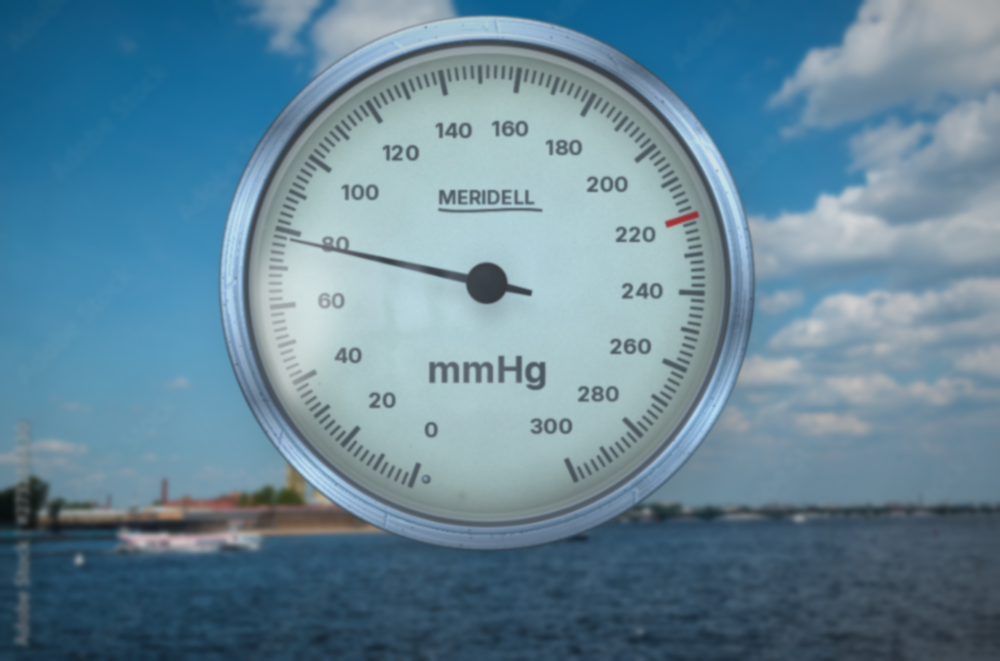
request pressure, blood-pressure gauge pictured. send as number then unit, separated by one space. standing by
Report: 78 mmHg
